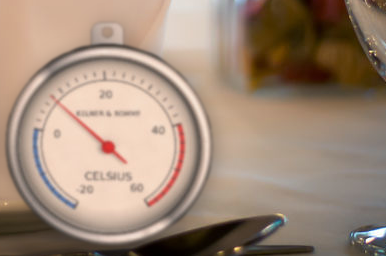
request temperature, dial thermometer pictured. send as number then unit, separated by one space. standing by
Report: 8 °C
